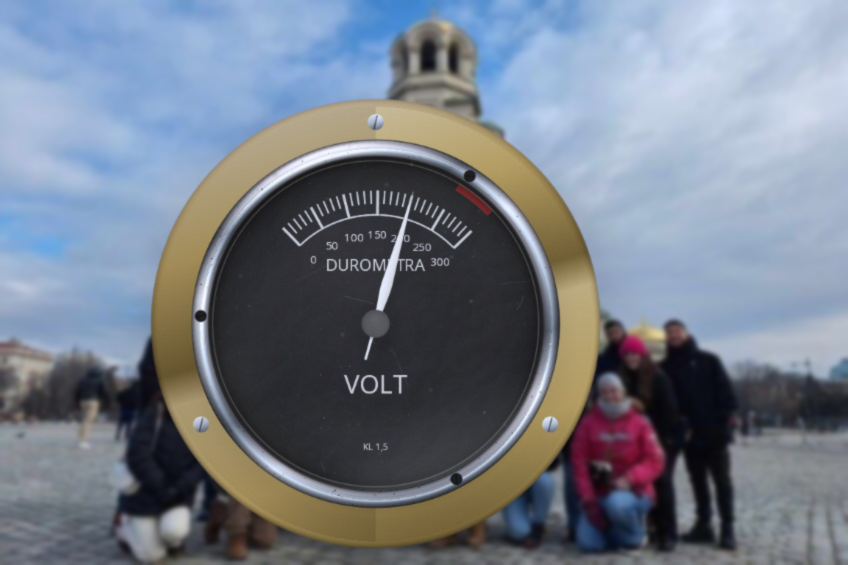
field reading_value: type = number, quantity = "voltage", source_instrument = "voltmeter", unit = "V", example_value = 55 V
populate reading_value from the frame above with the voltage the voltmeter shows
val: 200 V
